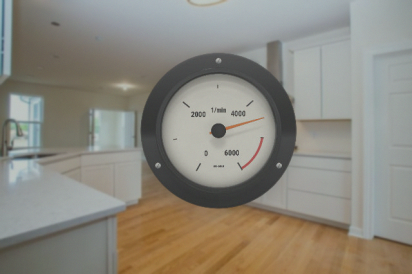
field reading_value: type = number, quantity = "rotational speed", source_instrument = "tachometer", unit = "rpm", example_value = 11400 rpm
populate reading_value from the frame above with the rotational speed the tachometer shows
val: 4500 rpm
